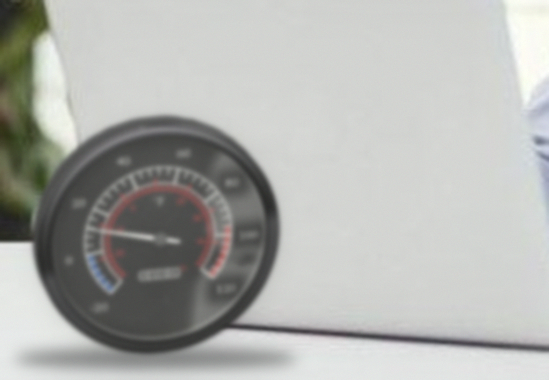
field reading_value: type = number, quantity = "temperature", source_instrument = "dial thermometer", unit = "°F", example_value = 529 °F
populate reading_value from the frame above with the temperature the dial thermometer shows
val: 12 °F
